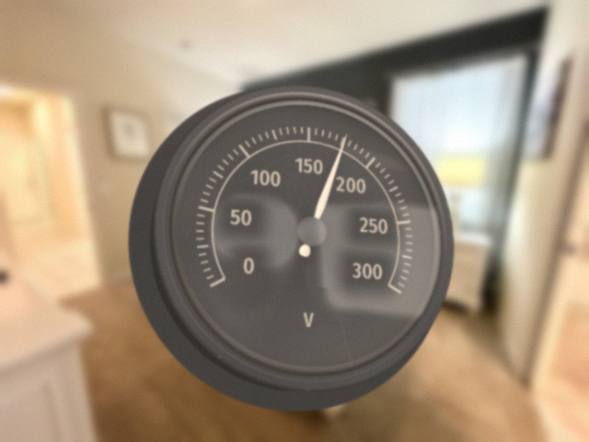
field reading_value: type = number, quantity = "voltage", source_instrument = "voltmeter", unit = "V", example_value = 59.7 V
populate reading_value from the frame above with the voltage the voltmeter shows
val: 175 V
